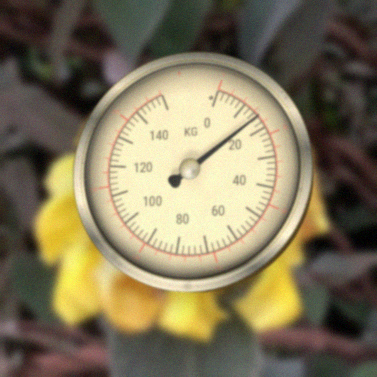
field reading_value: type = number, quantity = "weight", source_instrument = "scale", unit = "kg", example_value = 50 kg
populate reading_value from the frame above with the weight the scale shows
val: 16 kg
